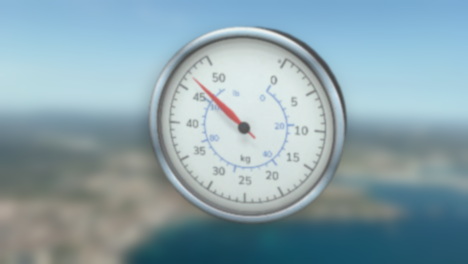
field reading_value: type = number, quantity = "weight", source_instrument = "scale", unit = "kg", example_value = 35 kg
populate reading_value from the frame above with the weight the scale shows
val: 47 kg
